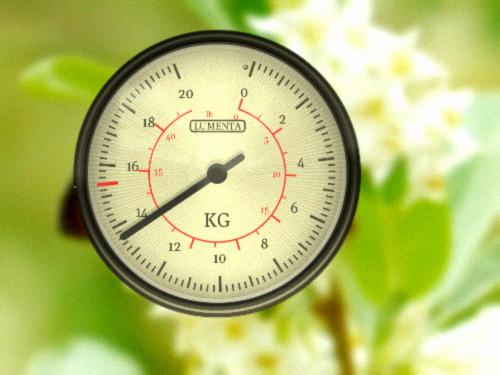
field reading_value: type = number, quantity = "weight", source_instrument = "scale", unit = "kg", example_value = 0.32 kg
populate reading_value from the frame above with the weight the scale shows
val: 13.6 kg
